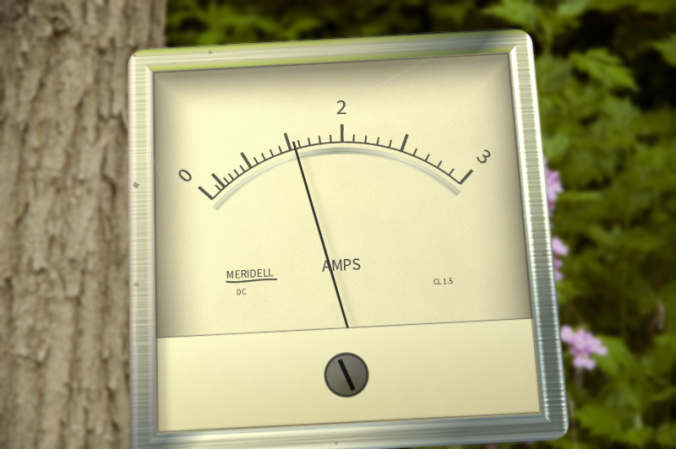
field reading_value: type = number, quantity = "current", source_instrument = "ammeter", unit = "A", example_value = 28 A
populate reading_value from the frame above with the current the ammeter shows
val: 1.55 A
